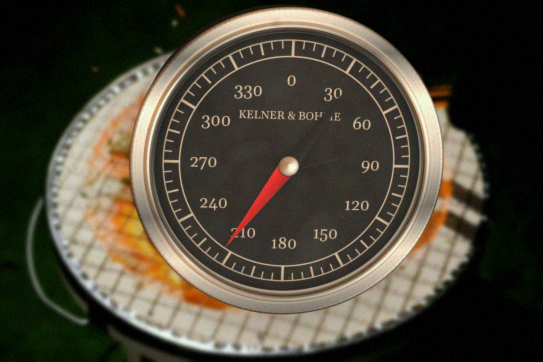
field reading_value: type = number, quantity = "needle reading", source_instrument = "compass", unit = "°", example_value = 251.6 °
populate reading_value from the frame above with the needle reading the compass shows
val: 215 °
